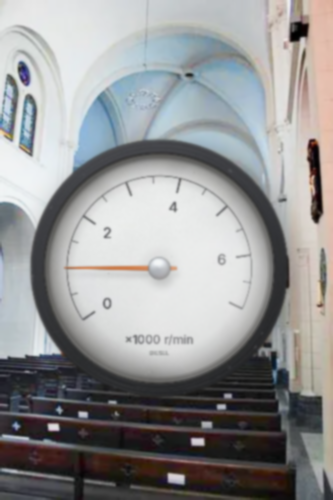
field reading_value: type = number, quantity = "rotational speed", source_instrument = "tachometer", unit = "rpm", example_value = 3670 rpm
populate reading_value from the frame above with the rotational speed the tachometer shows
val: 1000 rpm
